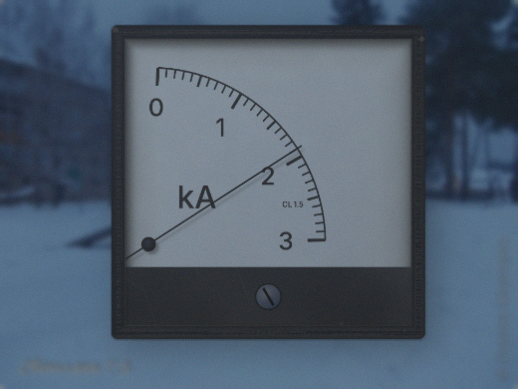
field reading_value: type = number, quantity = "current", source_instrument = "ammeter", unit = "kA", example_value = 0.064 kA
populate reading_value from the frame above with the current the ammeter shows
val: 1.9 kA
